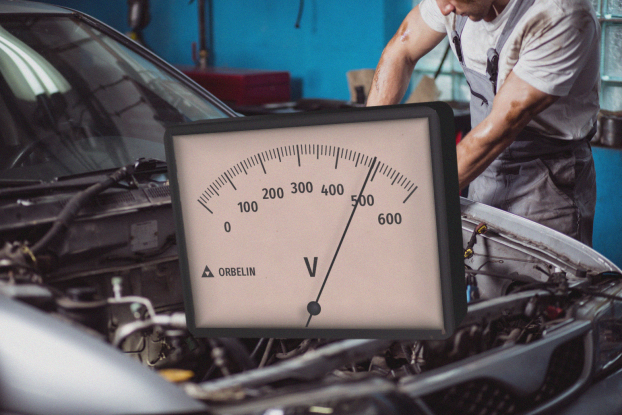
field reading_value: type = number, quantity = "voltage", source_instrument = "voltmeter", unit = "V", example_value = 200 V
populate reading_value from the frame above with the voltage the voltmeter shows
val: 490 V
